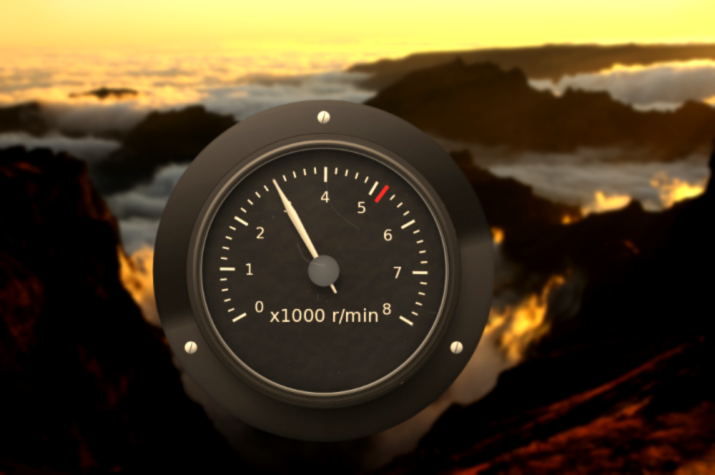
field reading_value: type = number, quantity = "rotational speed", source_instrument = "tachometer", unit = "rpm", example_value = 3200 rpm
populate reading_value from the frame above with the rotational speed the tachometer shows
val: 3000 rpm
